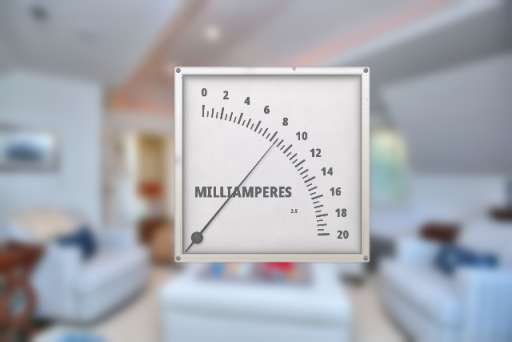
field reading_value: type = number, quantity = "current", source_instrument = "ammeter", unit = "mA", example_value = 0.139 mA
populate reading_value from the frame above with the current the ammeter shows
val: 8.5 mA
